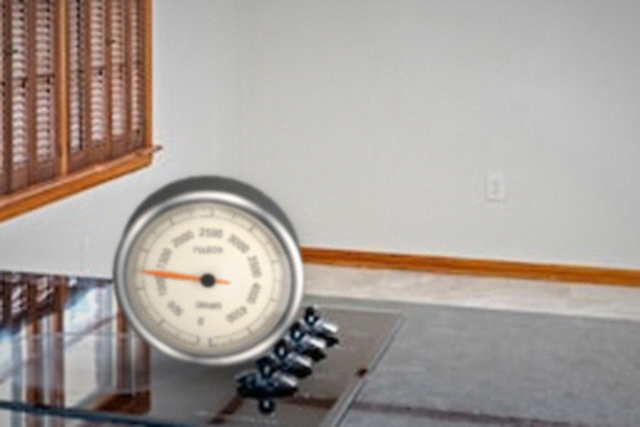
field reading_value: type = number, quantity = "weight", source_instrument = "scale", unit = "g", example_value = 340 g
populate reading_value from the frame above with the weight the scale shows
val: 1250 g
